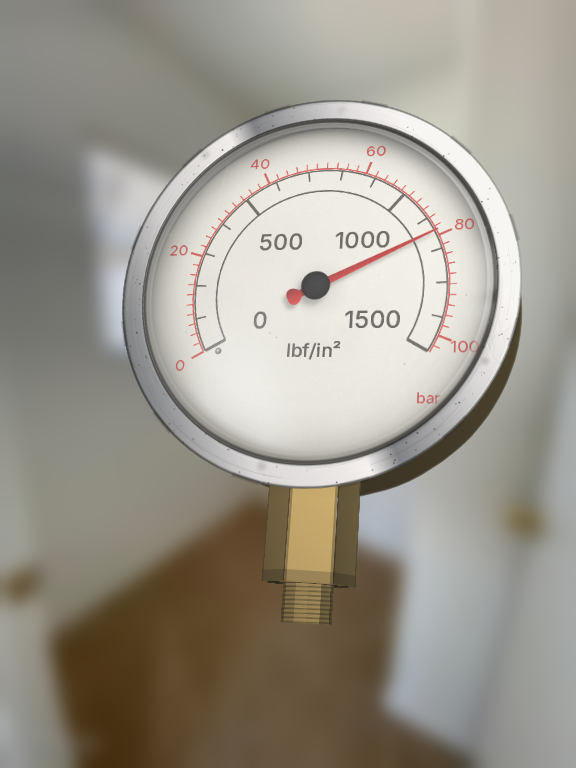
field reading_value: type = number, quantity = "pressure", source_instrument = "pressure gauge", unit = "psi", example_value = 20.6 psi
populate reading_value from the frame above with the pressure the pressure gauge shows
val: 1150 psi
